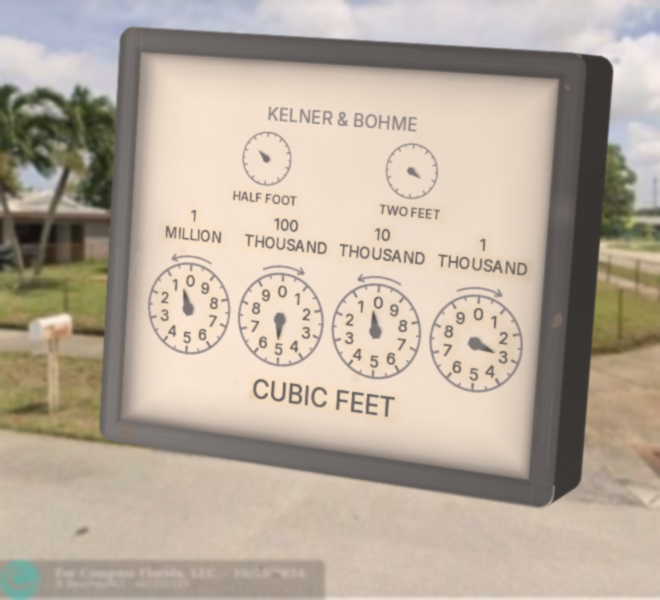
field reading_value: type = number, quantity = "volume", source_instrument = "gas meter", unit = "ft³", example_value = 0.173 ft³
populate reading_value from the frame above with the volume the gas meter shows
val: 50300 ft³
